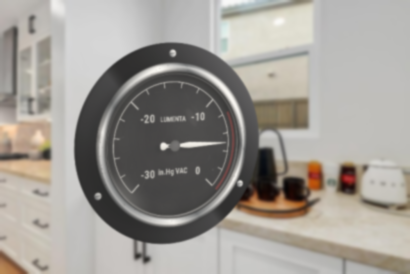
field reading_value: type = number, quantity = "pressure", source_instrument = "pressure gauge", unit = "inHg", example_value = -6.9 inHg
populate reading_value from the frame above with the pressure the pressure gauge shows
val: -5 inHg
